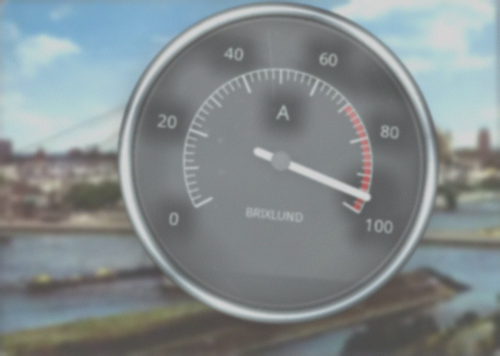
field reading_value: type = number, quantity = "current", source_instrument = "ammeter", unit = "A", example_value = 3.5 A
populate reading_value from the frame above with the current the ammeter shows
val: 96 A
